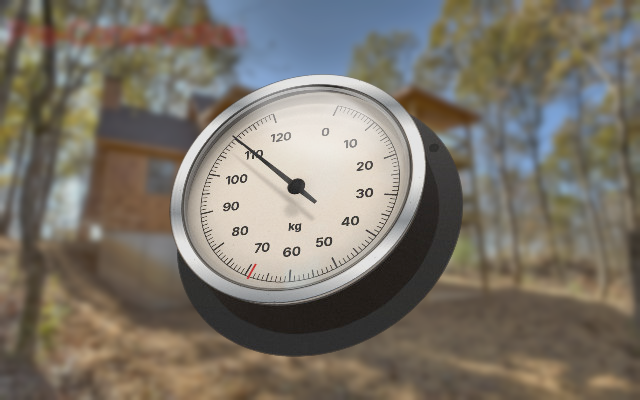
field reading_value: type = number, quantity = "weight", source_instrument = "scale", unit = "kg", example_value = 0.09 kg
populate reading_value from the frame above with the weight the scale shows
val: 110 kg
